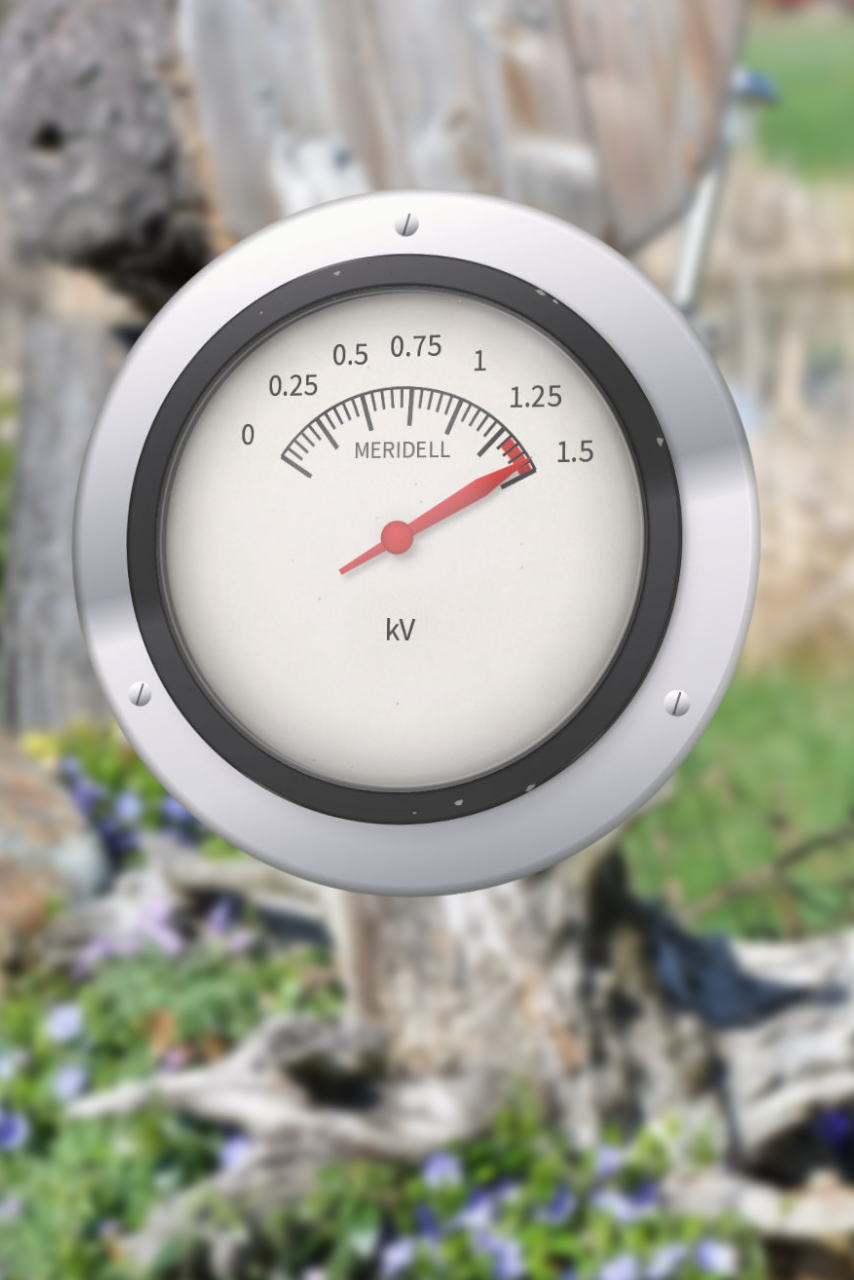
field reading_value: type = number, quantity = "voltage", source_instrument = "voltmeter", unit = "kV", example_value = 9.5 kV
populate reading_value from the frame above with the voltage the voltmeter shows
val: 1.45 kV
